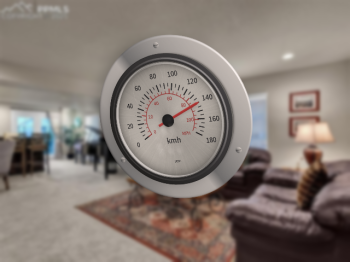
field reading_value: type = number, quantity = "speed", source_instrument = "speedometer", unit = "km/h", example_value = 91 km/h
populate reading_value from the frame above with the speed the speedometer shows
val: 140 km/h
